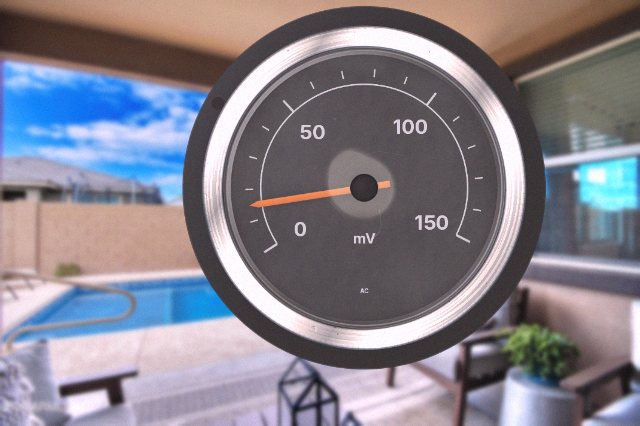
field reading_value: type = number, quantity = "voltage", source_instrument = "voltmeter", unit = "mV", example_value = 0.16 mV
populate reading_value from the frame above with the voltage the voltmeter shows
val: 15 mV
